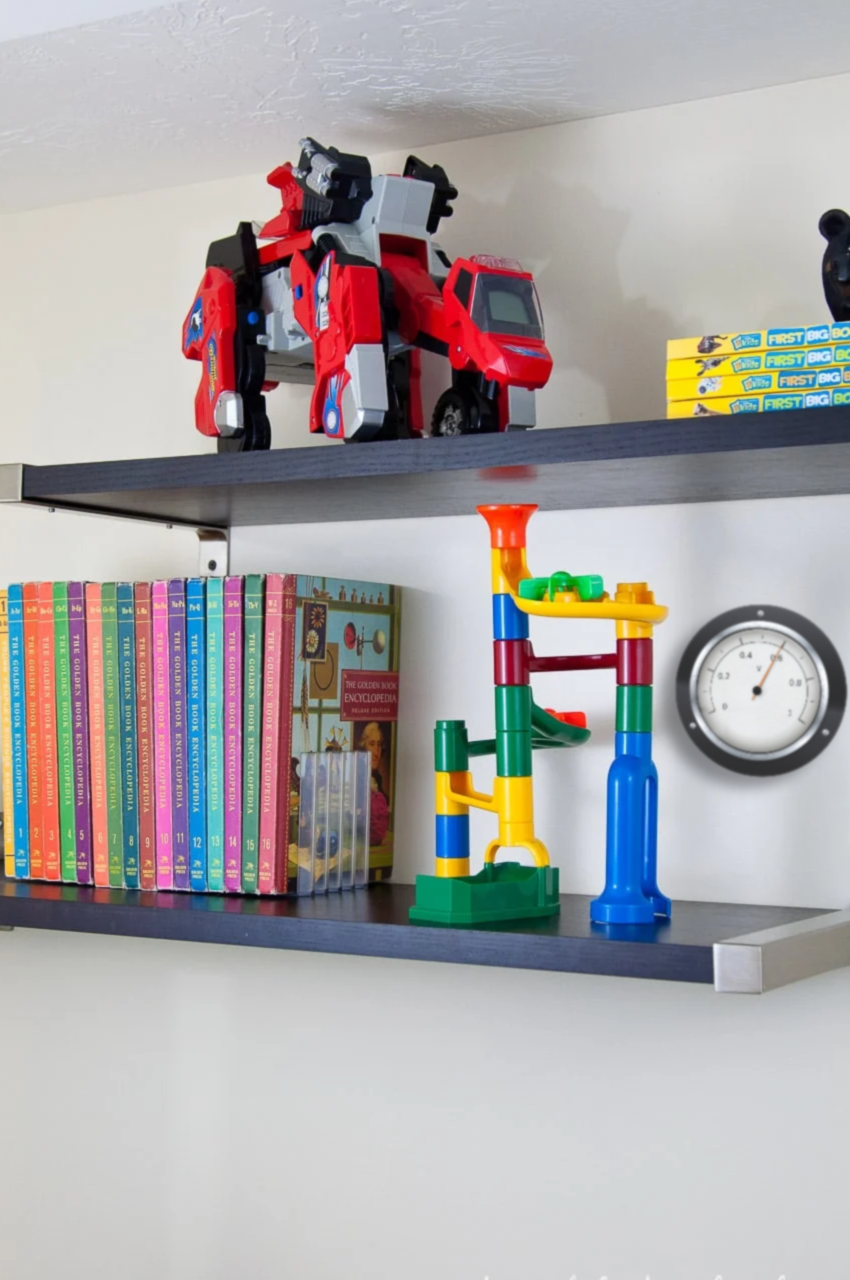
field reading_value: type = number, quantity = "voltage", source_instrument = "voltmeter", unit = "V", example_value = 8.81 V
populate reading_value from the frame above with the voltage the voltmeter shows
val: 0.6 V
